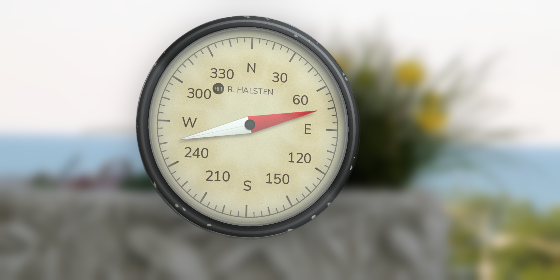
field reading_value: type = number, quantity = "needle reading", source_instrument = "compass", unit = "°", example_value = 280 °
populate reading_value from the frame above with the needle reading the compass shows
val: 75 °
